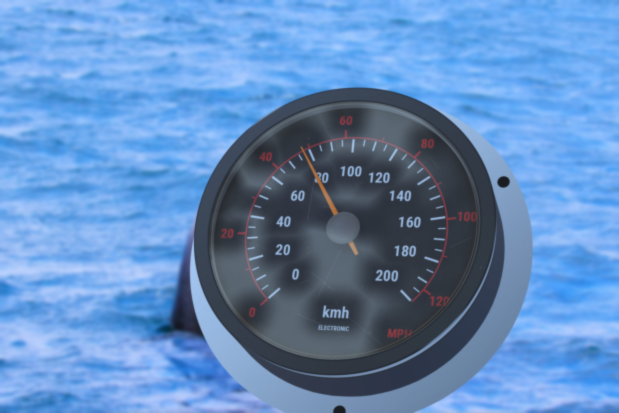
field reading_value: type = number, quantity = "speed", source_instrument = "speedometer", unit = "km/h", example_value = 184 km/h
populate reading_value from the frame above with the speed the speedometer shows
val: 77.5 km/h
